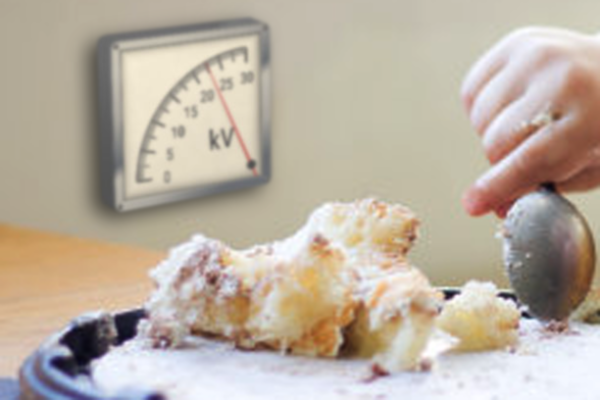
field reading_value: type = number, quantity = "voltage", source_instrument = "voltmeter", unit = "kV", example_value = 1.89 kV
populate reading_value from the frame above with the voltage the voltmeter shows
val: 22.5 kV
